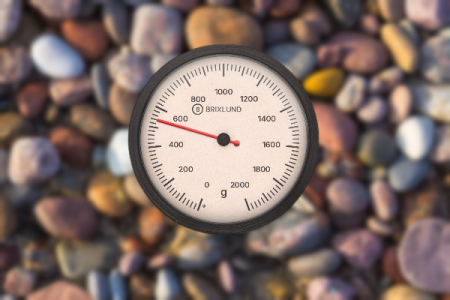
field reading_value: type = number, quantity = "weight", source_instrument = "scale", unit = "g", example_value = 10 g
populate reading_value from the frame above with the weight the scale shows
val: 540 g
